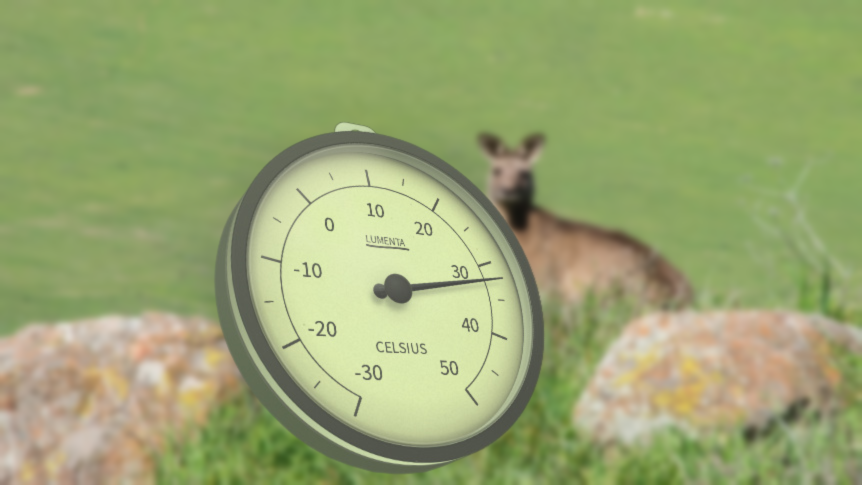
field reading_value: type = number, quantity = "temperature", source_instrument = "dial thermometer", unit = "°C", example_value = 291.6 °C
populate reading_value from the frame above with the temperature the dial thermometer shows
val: 32.5 °C
